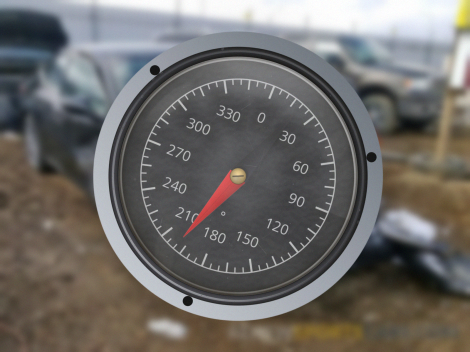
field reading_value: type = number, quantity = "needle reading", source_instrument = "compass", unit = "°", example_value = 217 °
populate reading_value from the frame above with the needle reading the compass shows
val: 200 °
